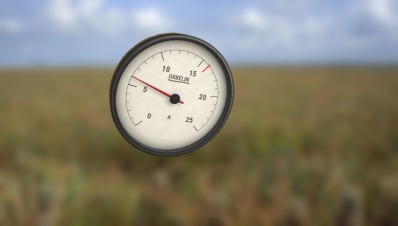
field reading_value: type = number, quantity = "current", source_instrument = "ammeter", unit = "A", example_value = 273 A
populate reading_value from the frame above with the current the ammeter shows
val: 6 A
